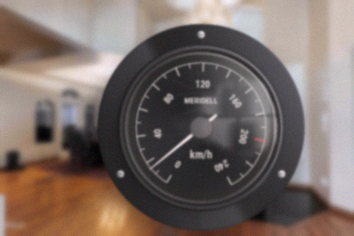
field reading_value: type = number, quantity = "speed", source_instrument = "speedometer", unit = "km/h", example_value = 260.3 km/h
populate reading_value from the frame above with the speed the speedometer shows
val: 15 km/h
